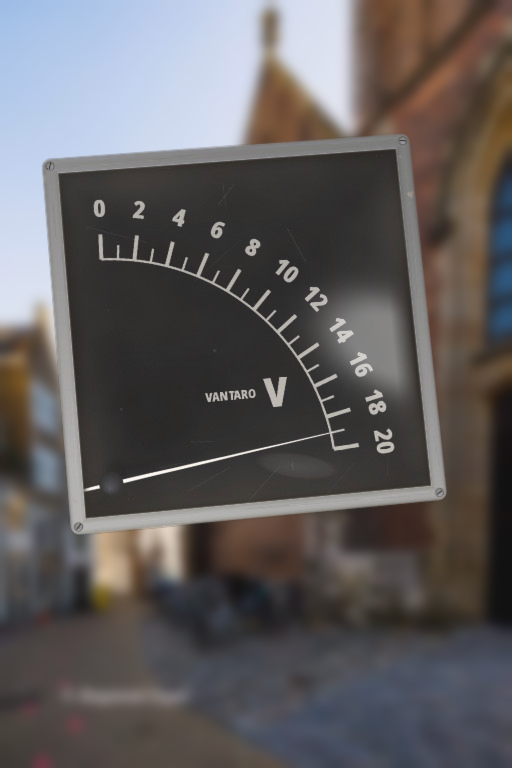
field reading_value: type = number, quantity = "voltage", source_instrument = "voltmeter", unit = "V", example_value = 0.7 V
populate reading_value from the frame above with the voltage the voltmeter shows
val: 19 V
